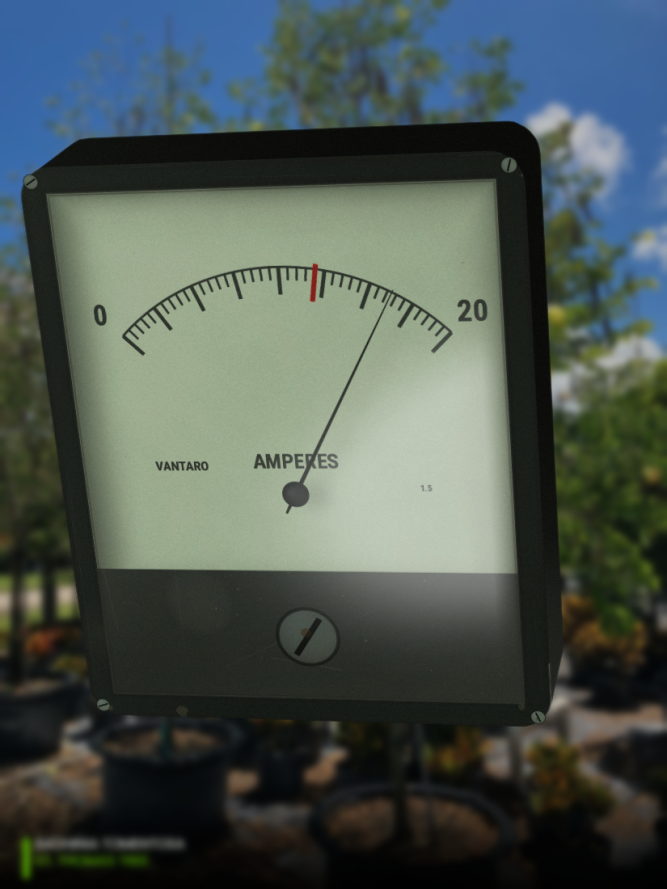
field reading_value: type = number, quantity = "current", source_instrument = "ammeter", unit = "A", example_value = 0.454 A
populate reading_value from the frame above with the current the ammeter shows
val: 16.25 A
